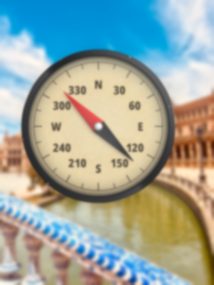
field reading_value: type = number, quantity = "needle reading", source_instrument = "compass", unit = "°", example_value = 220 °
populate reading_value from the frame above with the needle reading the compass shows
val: 315 °
